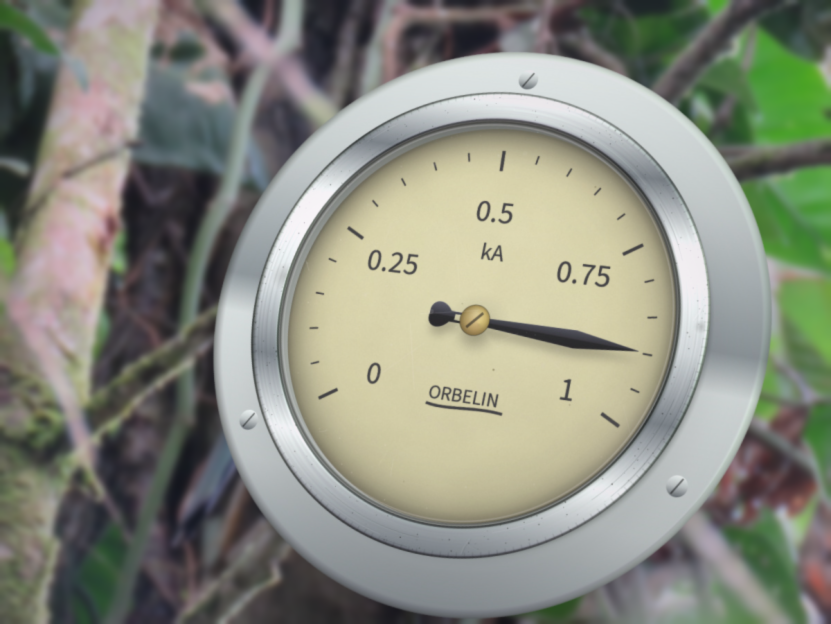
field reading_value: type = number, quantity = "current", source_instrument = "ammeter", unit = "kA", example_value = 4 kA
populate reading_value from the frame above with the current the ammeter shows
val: 0.9 kA
